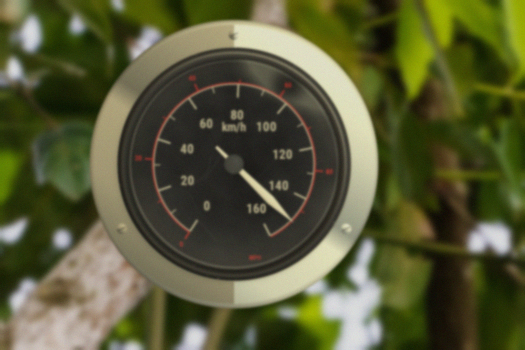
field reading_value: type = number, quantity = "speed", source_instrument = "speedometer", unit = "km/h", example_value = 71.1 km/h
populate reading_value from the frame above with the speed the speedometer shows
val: 150 km/h
